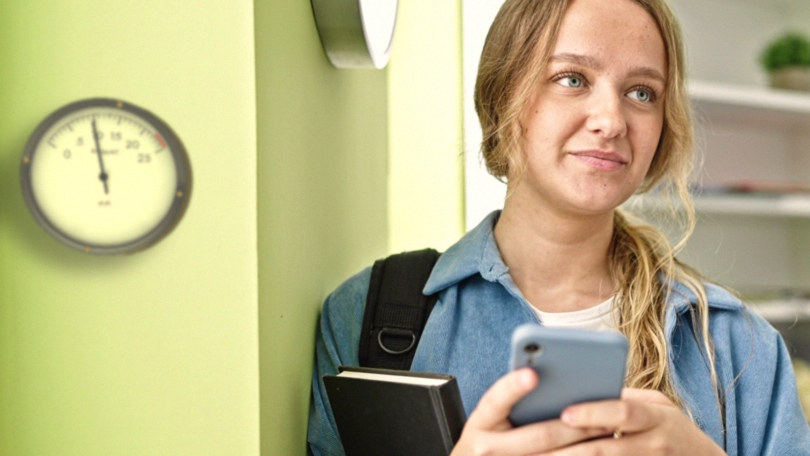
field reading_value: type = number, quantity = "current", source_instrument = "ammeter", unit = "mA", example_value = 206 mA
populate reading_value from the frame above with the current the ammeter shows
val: 10 mA
